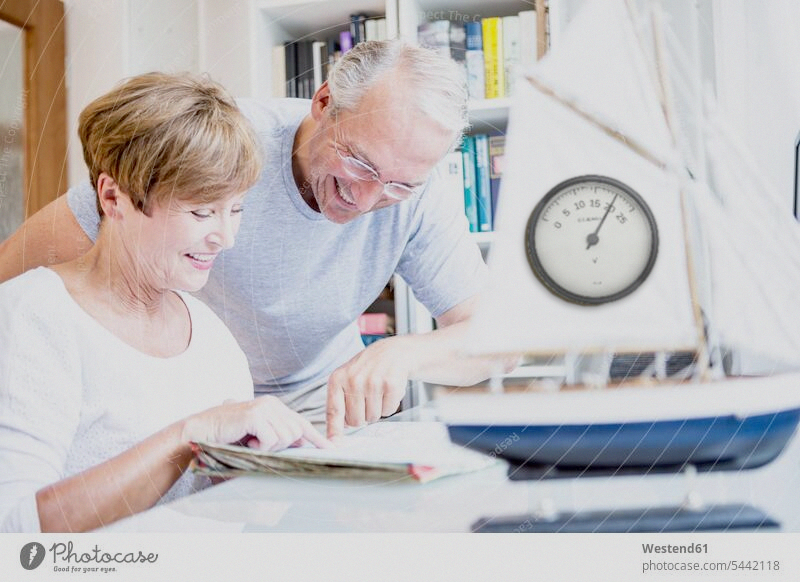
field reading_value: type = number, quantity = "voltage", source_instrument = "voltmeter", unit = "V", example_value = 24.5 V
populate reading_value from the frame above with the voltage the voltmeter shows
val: 20 V
